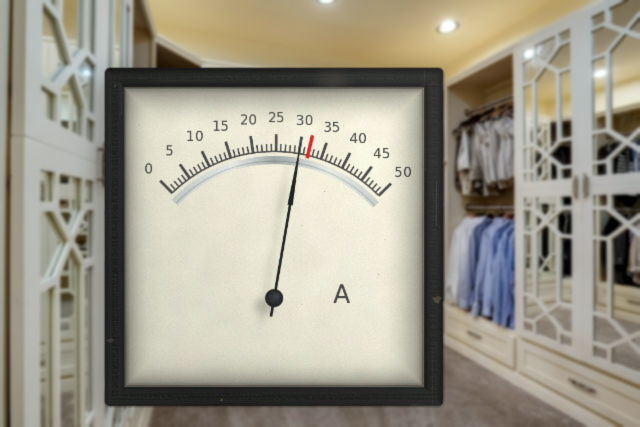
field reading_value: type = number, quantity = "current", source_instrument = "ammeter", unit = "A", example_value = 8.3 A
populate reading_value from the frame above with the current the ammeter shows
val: 30 A
